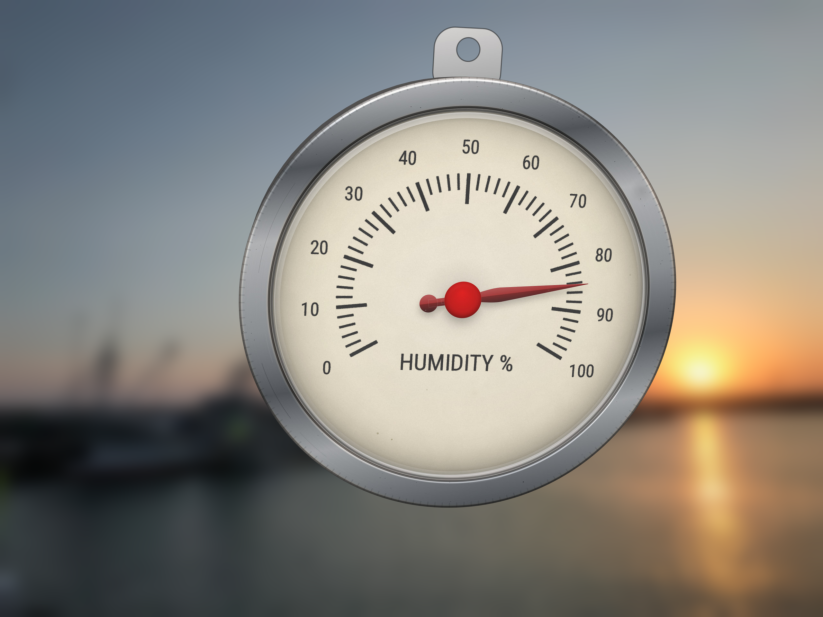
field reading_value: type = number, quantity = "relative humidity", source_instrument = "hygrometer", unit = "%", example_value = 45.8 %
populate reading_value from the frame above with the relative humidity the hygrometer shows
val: 84 %
